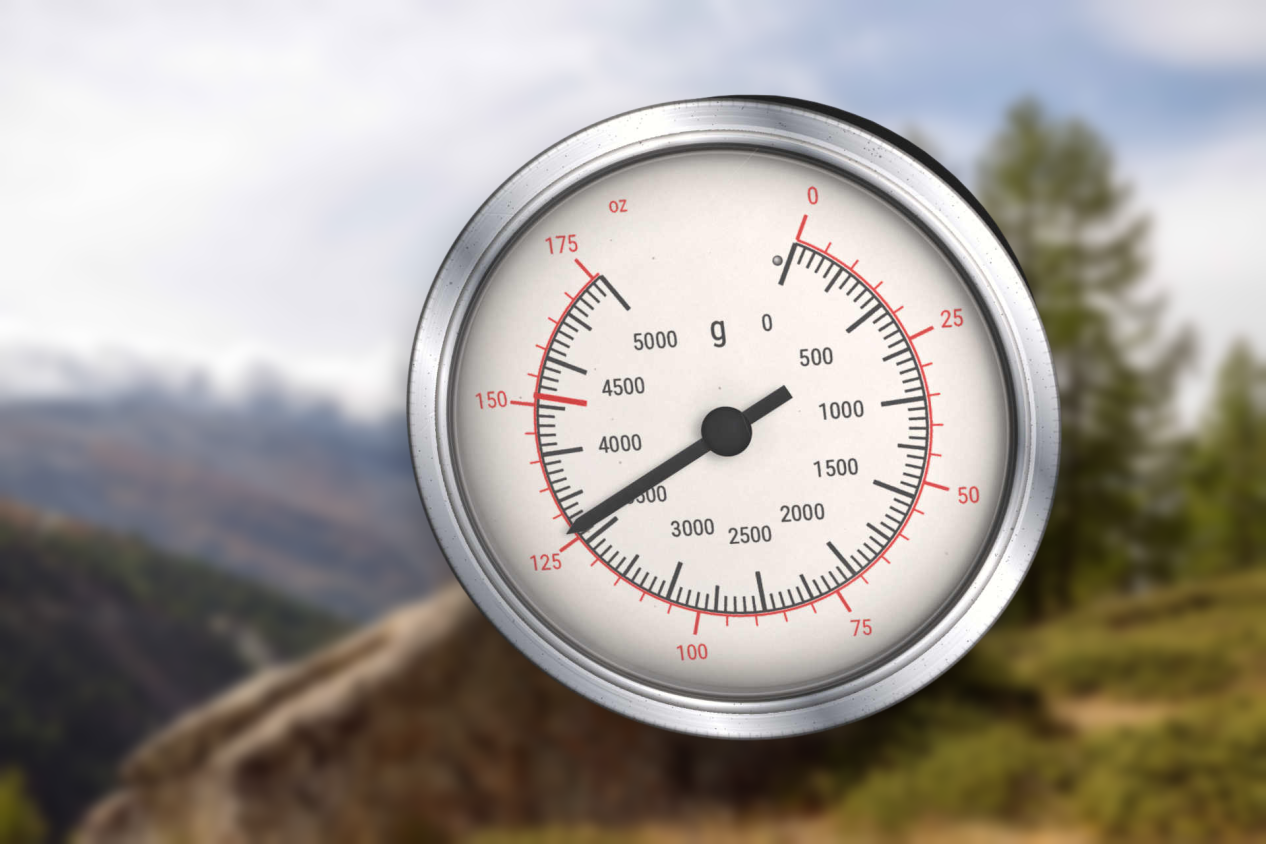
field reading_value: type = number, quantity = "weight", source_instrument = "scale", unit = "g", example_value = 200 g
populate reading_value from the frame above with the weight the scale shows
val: 3600 g
